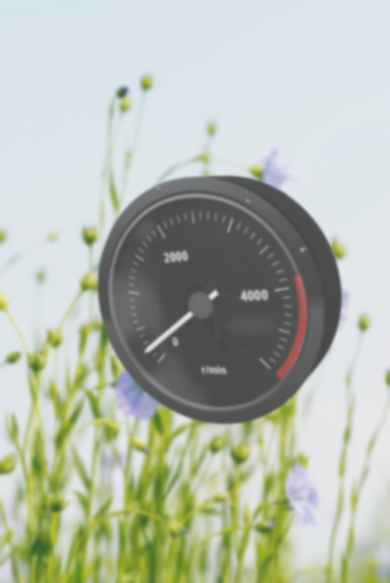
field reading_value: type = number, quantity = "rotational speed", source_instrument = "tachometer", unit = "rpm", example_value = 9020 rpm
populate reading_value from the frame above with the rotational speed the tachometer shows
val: 200 rpm
